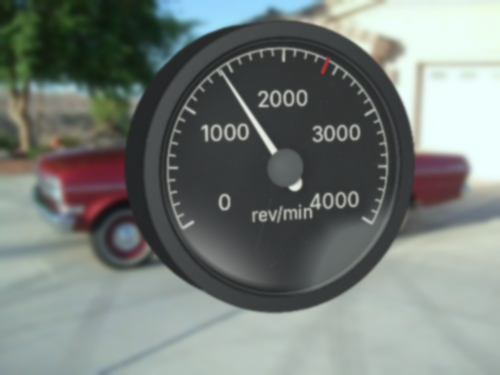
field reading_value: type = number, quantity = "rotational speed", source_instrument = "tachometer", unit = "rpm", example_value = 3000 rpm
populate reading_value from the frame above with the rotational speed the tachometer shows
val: 1400 rpm
